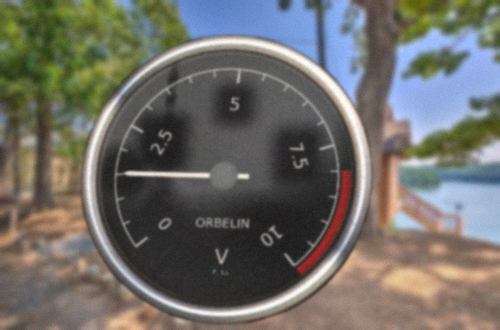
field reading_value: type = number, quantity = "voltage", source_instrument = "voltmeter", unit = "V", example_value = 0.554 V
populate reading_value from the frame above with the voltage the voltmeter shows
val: 1.5 V
